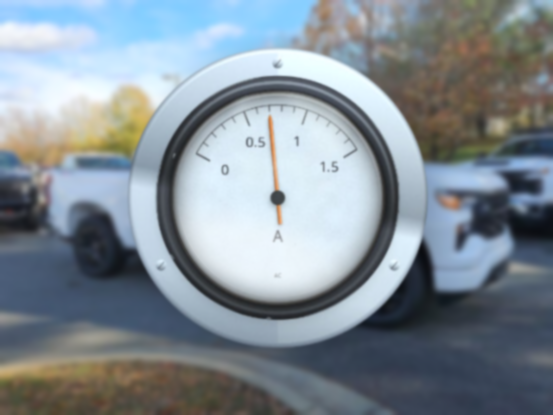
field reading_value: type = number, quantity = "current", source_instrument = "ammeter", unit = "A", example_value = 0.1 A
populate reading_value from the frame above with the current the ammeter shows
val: 0.7 A
